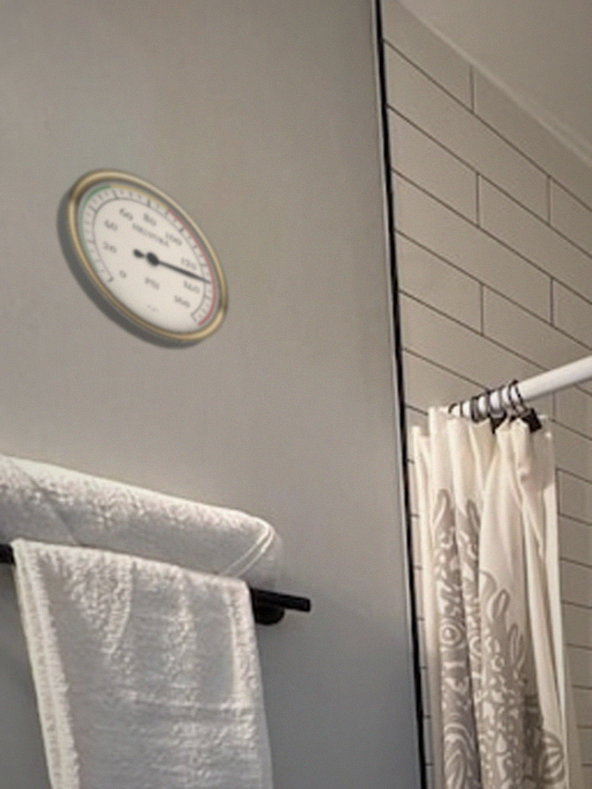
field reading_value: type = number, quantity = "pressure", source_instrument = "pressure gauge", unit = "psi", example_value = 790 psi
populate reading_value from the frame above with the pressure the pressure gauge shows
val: 130 psi
